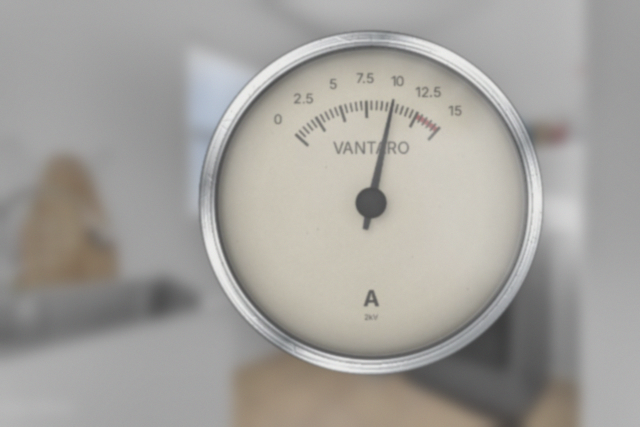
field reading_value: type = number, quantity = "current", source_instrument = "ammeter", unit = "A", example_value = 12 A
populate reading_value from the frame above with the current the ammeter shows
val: 10 A
